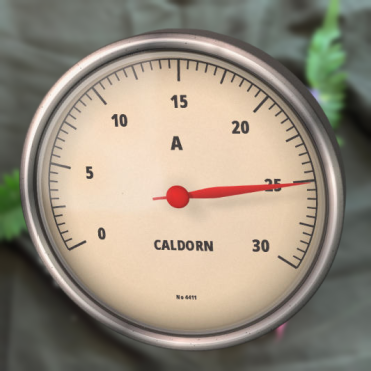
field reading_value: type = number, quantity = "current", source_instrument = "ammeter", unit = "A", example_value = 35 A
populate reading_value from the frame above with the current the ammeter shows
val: 25 A
